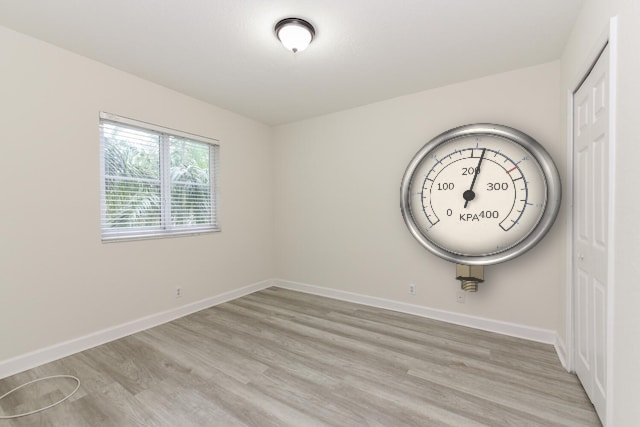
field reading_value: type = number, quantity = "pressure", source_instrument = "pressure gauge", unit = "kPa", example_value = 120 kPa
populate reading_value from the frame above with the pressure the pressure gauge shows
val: 220 kPa
